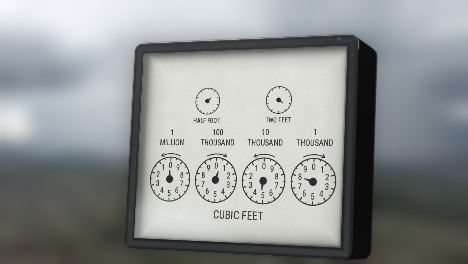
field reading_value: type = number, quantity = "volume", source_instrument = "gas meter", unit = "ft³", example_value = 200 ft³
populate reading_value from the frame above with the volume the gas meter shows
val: 4800 ft³
